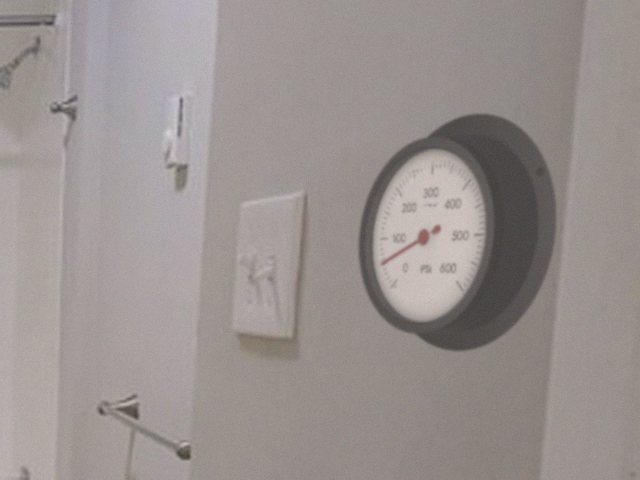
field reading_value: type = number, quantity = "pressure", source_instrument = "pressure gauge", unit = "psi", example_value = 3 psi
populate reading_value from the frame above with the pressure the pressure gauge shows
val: 50 psi
